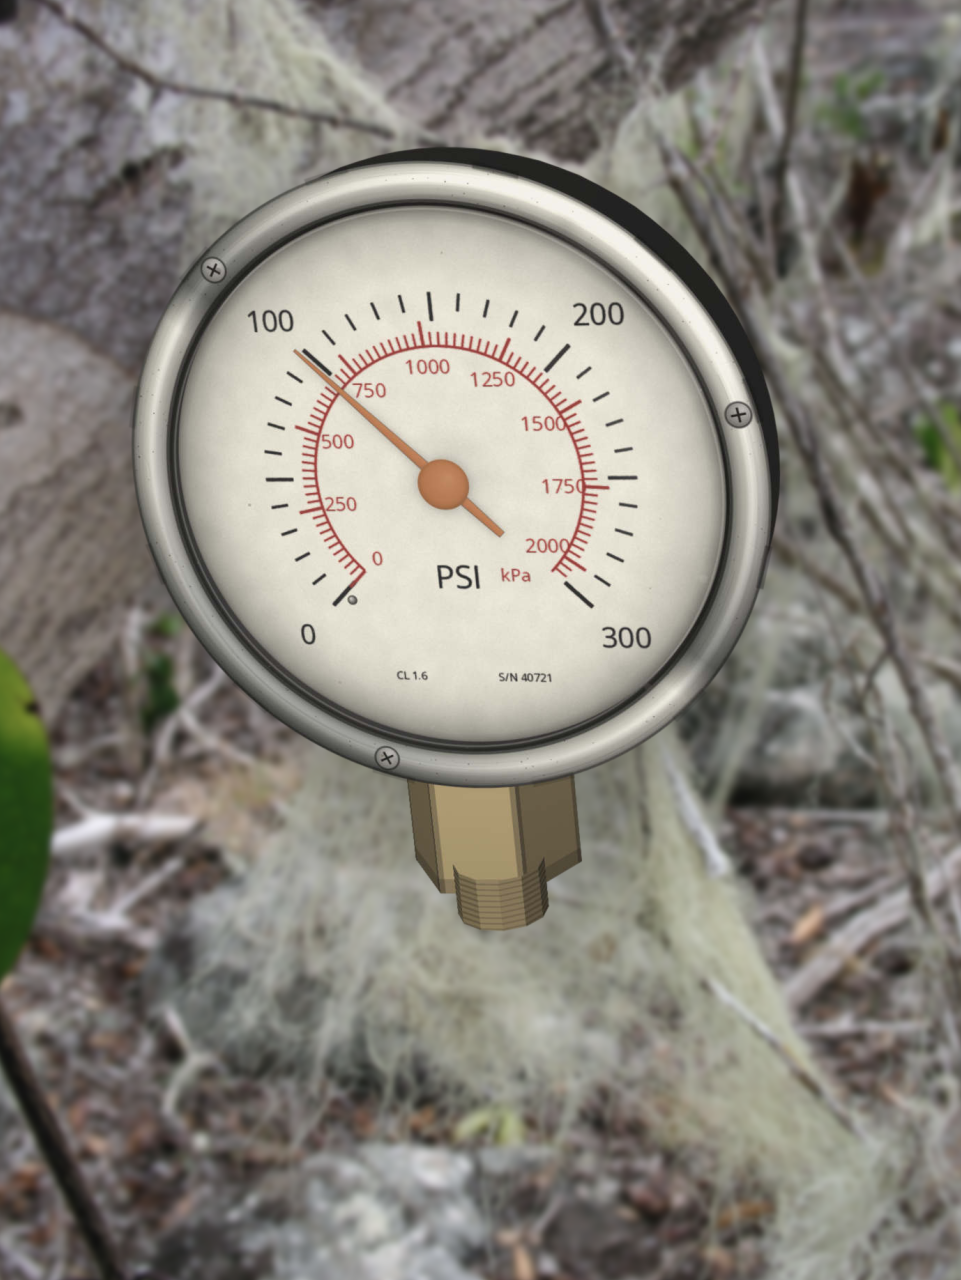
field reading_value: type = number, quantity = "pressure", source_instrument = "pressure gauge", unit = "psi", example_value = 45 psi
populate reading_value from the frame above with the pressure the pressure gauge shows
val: 100 psi
